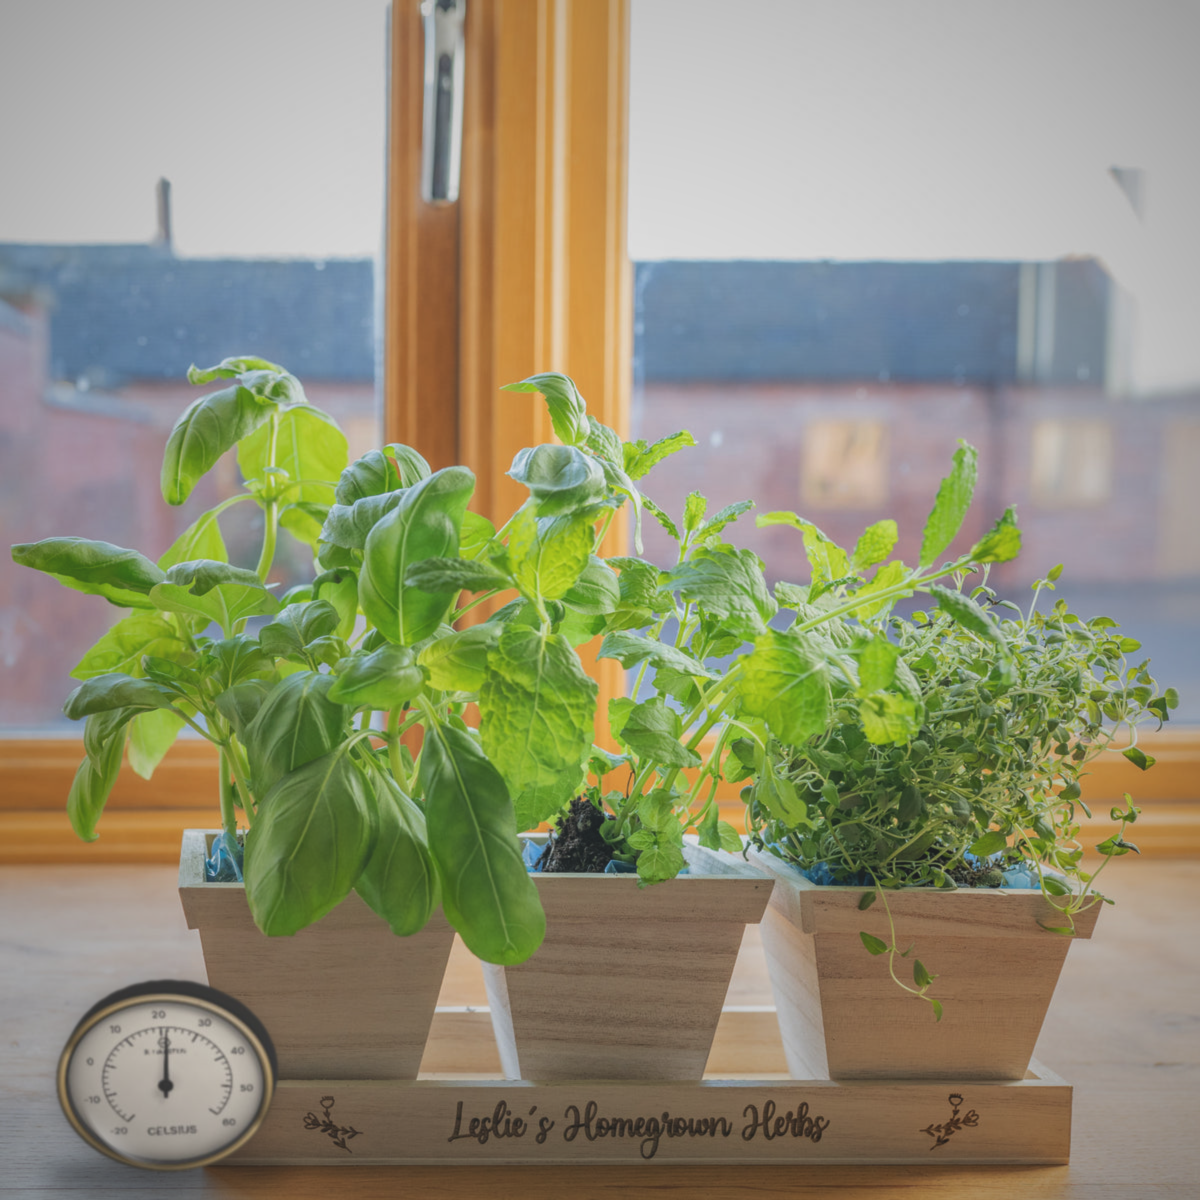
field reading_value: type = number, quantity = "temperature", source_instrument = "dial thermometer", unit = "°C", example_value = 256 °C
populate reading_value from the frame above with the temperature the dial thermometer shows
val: 22 °C
